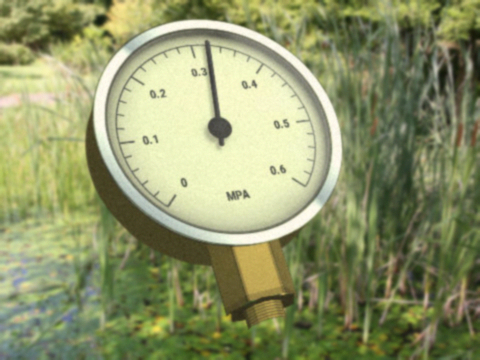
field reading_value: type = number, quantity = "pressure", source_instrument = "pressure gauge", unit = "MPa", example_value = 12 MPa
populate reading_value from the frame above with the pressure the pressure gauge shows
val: 0.32 MPa
